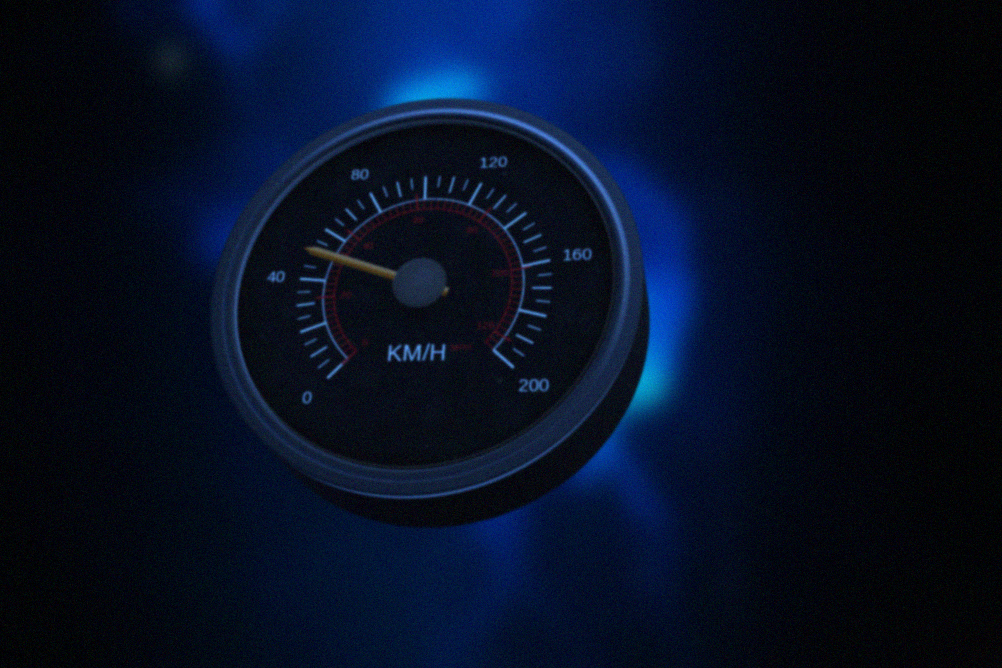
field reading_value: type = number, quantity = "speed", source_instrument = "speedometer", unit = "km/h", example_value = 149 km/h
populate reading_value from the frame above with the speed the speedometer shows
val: 50 km/h
